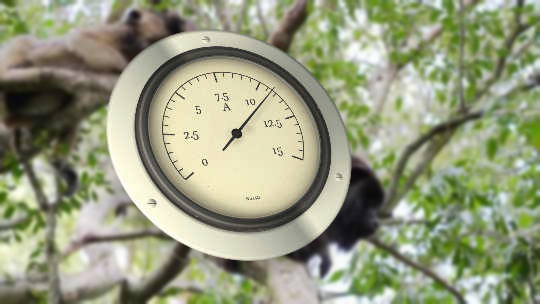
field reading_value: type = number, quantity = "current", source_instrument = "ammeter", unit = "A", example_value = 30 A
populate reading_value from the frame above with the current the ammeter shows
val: 10.75 A
